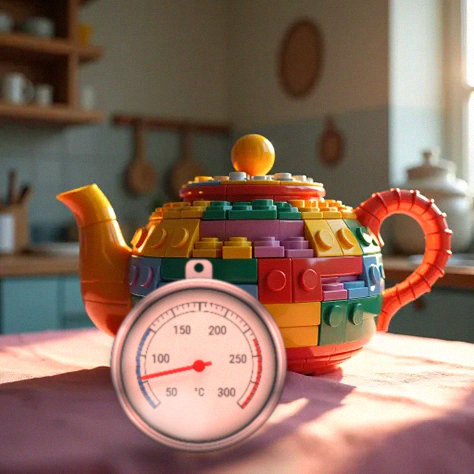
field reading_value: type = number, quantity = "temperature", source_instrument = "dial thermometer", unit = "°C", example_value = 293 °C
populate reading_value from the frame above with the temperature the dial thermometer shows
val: 80 °C
